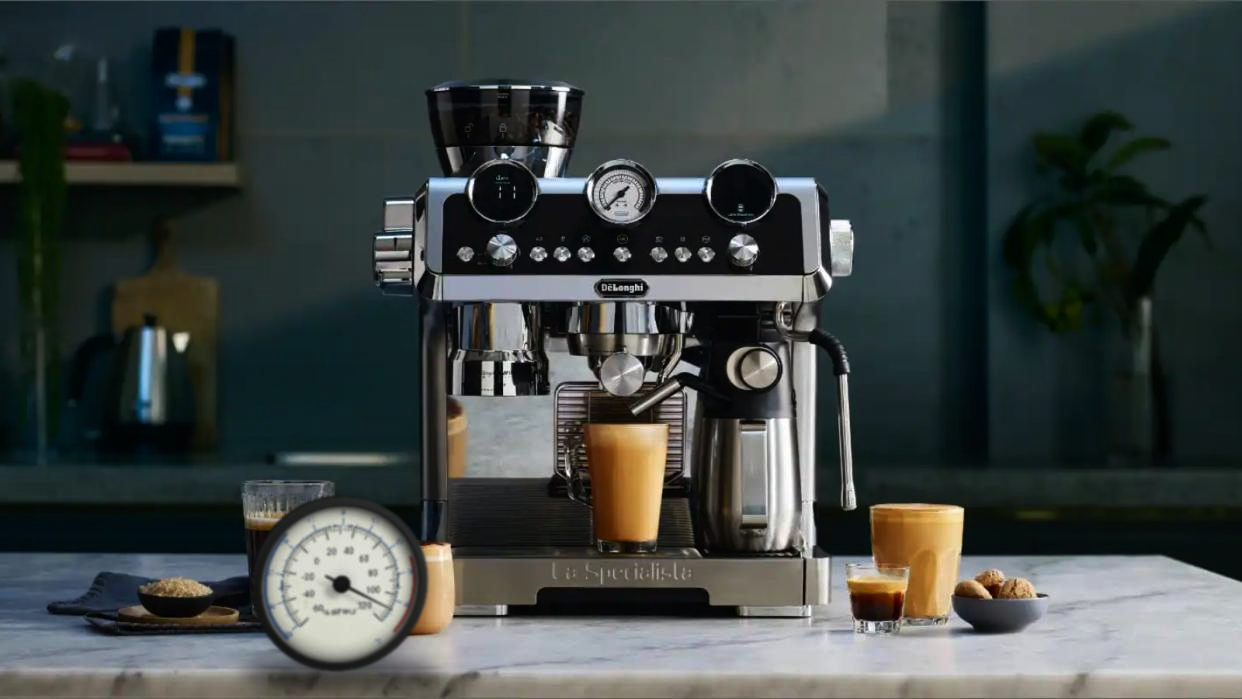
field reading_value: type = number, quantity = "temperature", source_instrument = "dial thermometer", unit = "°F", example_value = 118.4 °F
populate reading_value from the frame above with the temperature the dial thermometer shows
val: 110 °F
